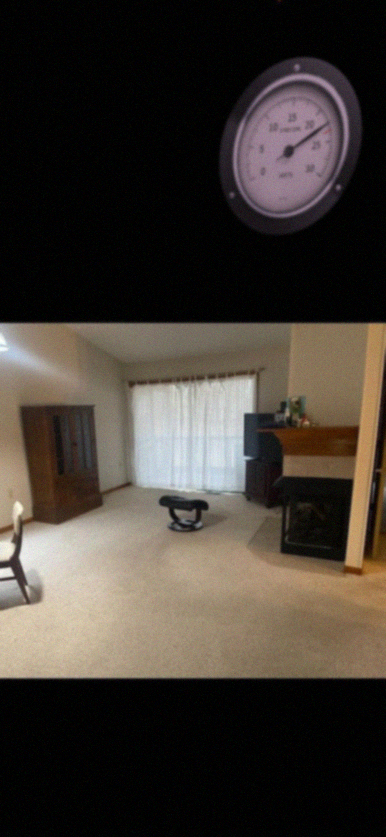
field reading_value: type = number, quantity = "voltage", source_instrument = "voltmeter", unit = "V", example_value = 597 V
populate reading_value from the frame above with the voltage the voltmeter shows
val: 22.5 V
